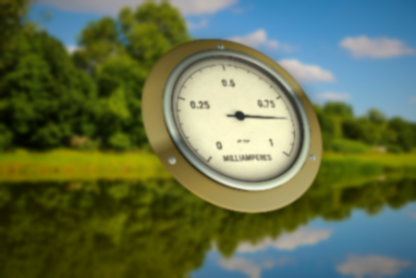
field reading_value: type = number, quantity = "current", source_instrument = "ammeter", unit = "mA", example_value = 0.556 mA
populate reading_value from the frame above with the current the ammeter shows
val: 0.85 mA
